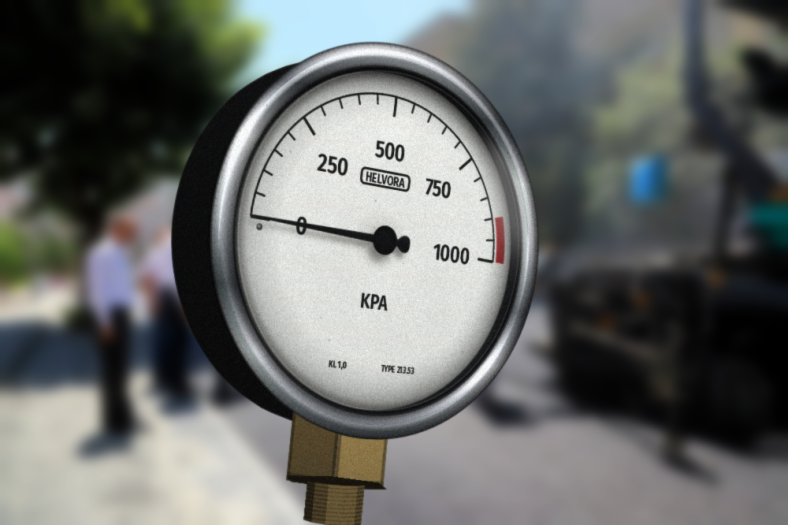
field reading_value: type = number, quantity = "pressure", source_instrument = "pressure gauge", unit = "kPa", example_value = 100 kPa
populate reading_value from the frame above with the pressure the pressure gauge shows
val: 0 kPa
